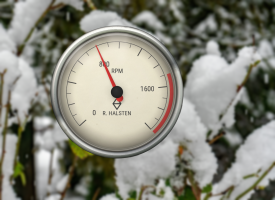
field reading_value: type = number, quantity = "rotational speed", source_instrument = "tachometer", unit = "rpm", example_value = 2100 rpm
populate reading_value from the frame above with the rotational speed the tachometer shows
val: 800 rpm
